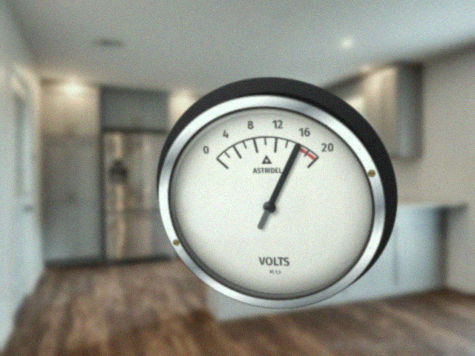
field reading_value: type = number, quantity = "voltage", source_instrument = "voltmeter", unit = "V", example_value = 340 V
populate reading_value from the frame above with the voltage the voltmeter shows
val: 16 V
